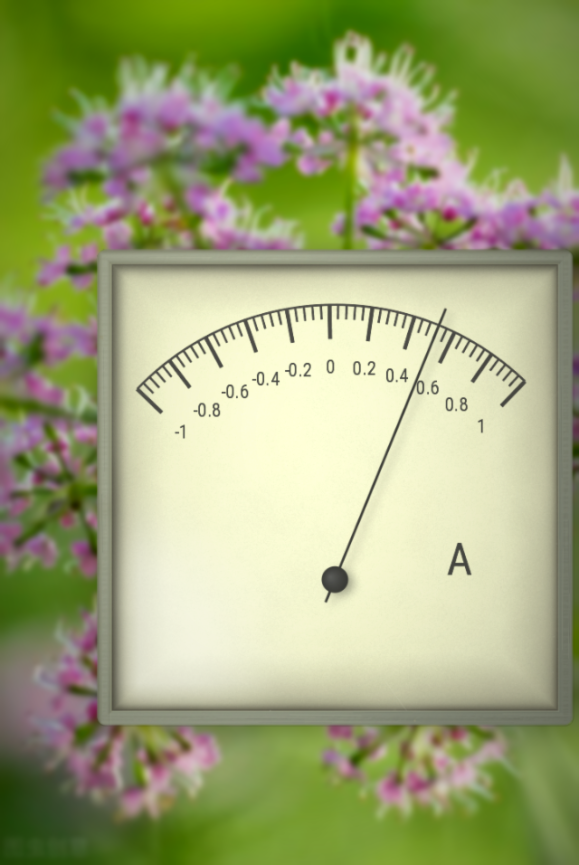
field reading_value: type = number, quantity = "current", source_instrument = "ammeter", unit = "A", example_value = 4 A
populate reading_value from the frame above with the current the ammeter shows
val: 0.52 A
